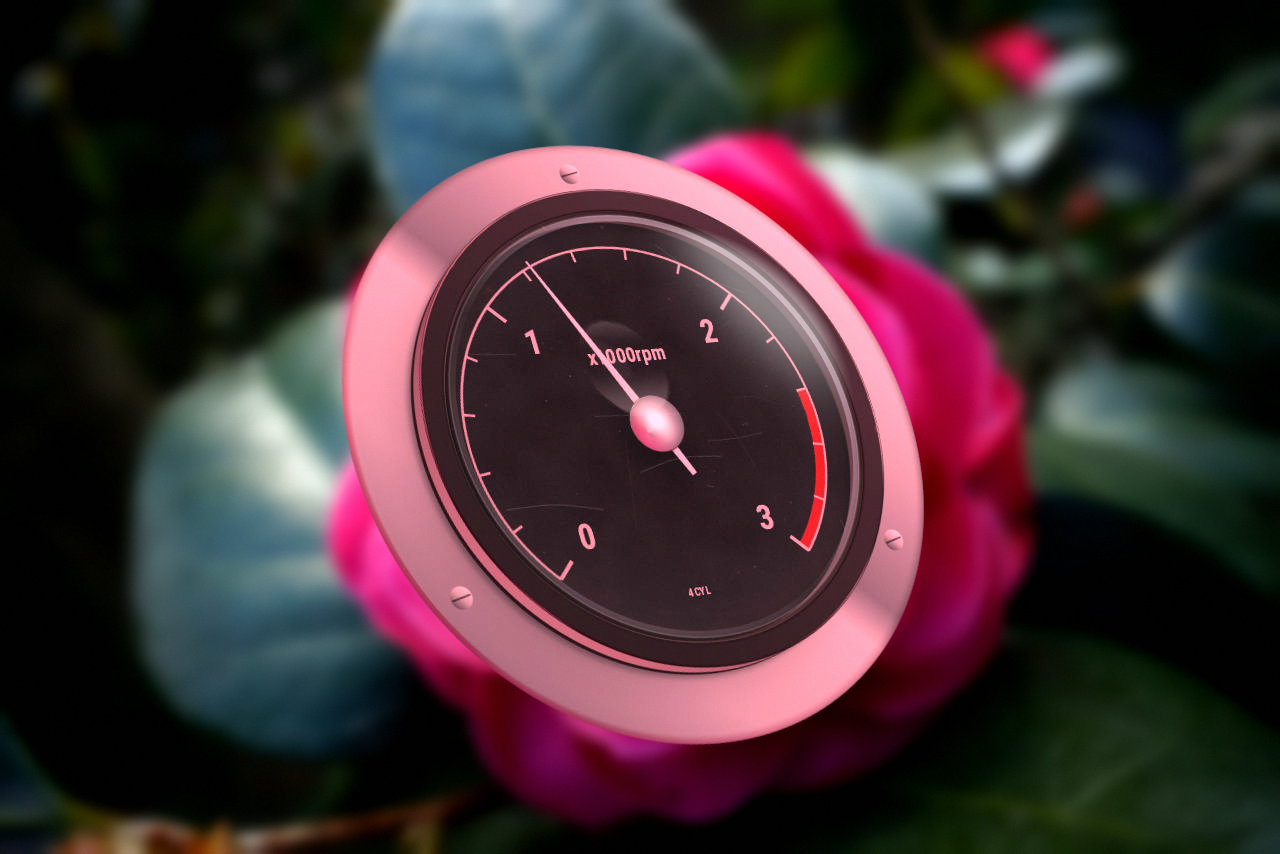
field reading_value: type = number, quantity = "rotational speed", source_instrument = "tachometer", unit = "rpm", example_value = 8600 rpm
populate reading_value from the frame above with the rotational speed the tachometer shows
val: 1200 rpm
